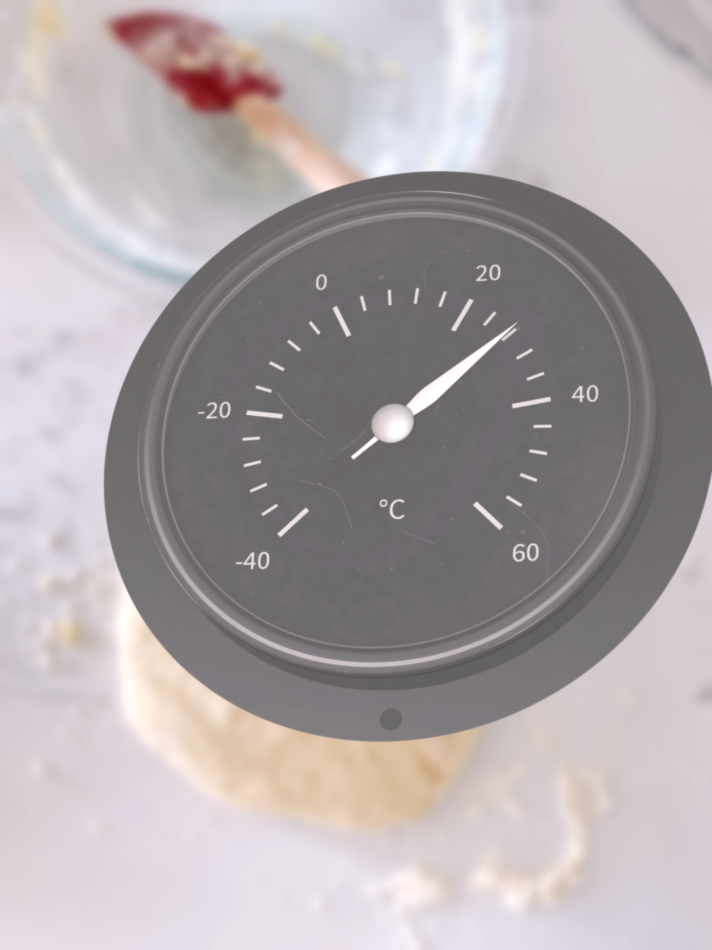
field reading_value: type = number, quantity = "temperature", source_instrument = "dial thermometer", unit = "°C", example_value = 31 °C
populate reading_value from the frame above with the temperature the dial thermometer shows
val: 28 °C
